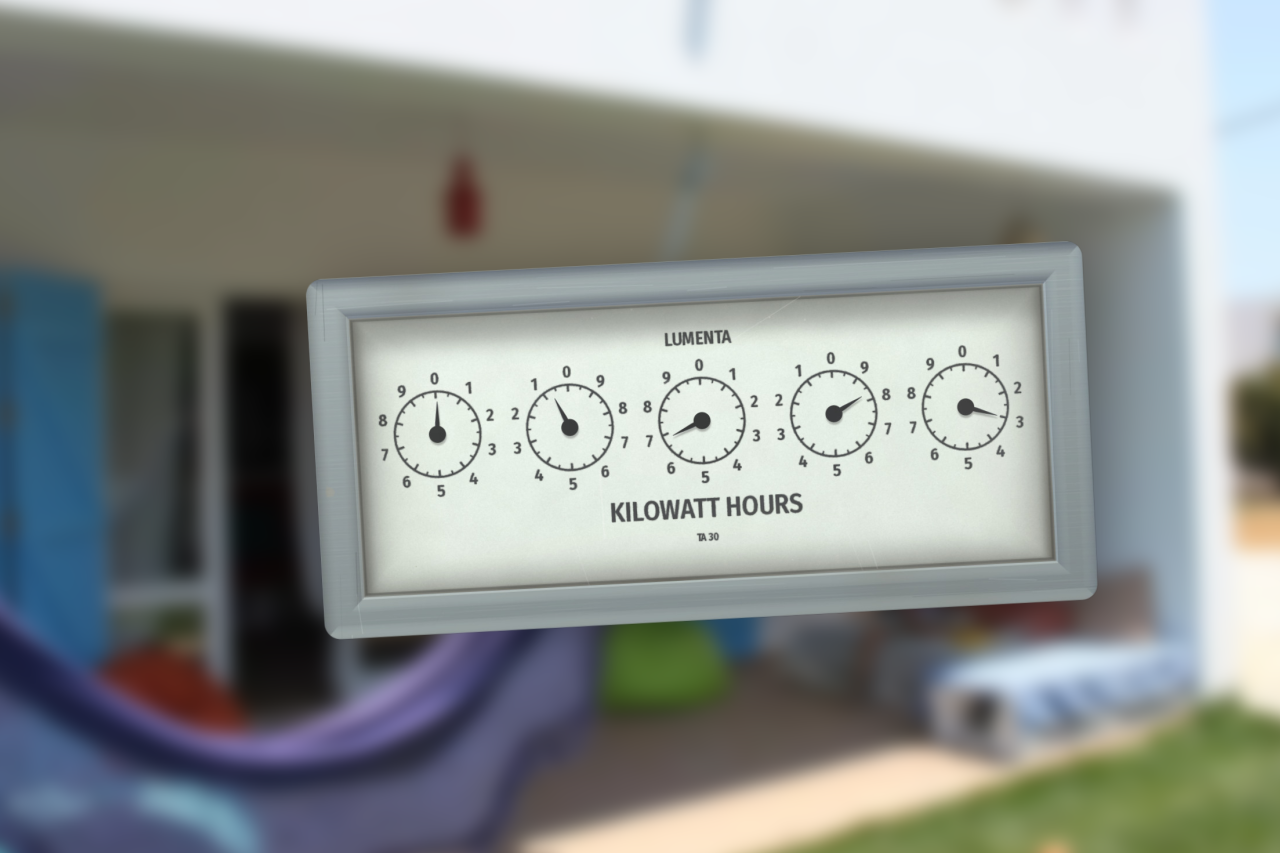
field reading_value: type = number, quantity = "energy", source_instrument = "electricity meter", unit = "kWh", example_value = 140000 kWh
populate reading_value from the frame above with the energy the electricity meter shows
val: 683 kWh
